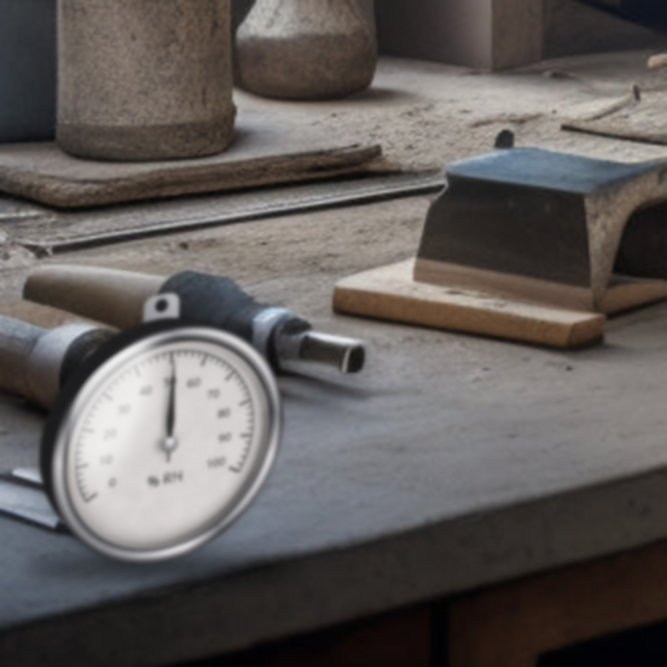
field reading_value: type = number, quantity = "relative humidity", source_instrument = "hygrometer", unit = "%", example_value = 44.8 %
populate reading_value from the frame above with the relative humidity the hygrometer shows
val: 50 %
